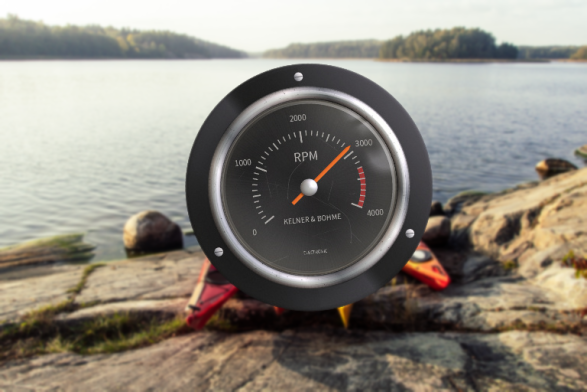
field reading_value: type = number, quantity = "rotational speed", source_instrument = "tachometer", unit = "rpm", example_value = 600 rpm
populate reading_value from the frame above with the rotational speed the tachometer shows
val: 2900 rpm
